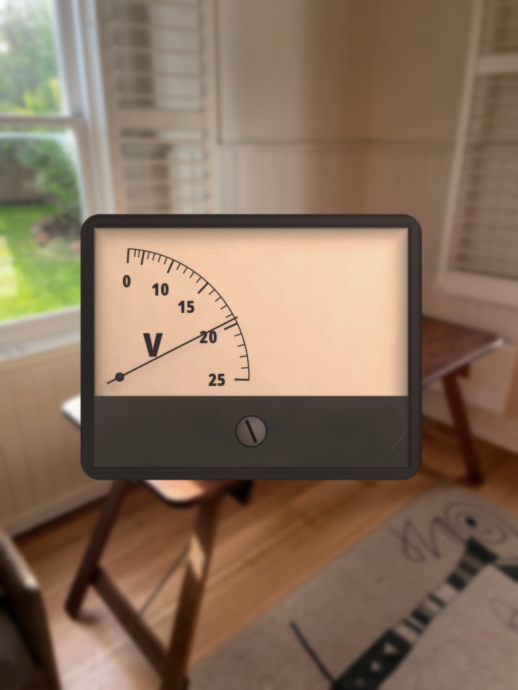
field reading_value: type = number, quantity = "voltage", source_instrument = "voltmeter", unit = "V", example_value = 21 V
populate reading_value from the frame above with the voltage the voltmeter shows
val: 19.5 V
